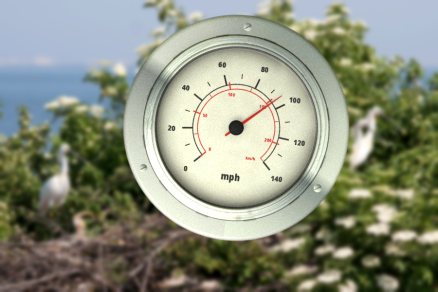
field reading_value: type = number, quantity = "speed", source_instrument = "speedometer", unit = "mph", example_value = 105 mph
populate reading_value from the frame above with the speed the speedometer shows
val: 95 mph
